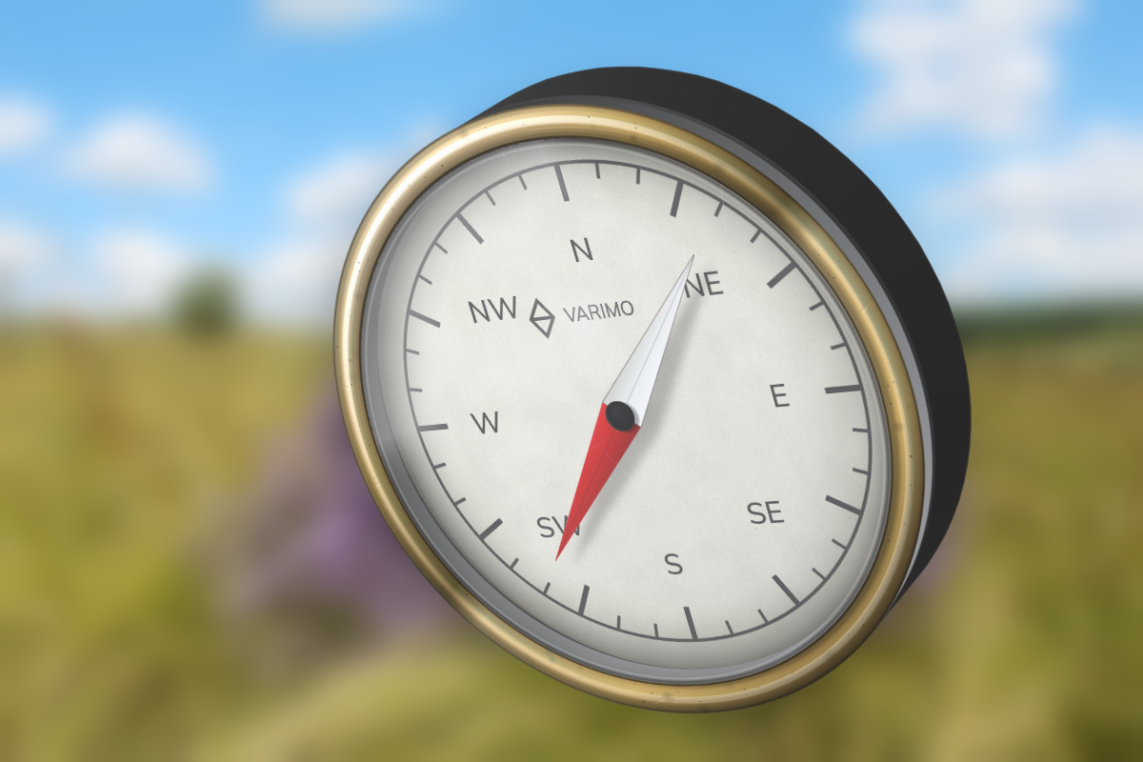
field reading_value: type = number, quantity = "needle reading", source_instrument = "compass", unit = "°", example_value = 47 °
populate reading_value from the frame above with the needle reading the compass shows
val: 220 °
